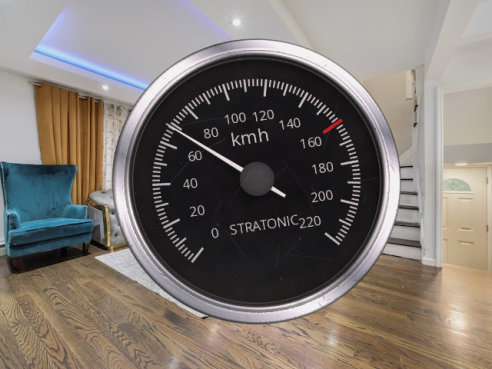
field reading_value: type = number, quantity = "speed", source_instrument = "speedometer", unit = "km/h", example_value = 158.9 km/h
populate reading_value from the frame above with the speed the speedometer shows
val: 68 km/h
